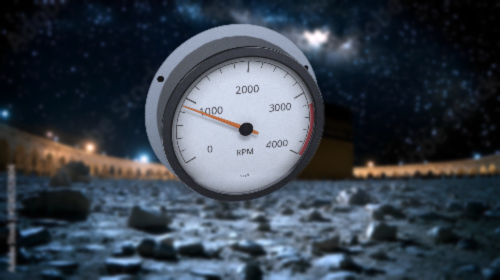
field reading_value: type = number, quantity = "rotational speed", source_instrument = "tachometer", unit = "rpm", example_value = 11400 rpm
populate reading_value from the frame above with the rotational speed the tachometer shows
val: 900 rpm
